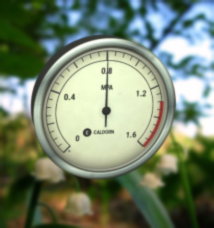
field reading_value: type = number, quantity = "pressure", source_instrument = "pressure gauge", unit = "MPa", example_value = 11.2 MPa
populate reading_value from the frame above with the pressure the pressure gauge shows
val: 0.8 MPa
